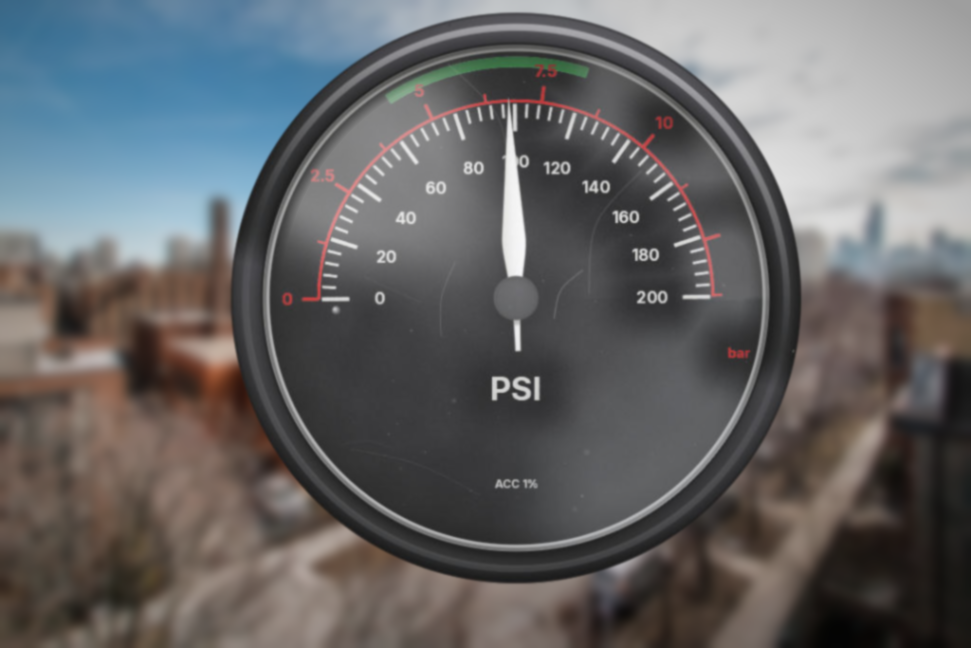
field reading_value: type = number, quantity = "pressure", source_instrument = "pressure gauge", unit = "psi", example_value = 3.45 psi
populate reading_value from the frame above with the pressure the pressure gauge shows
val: 98 psi
